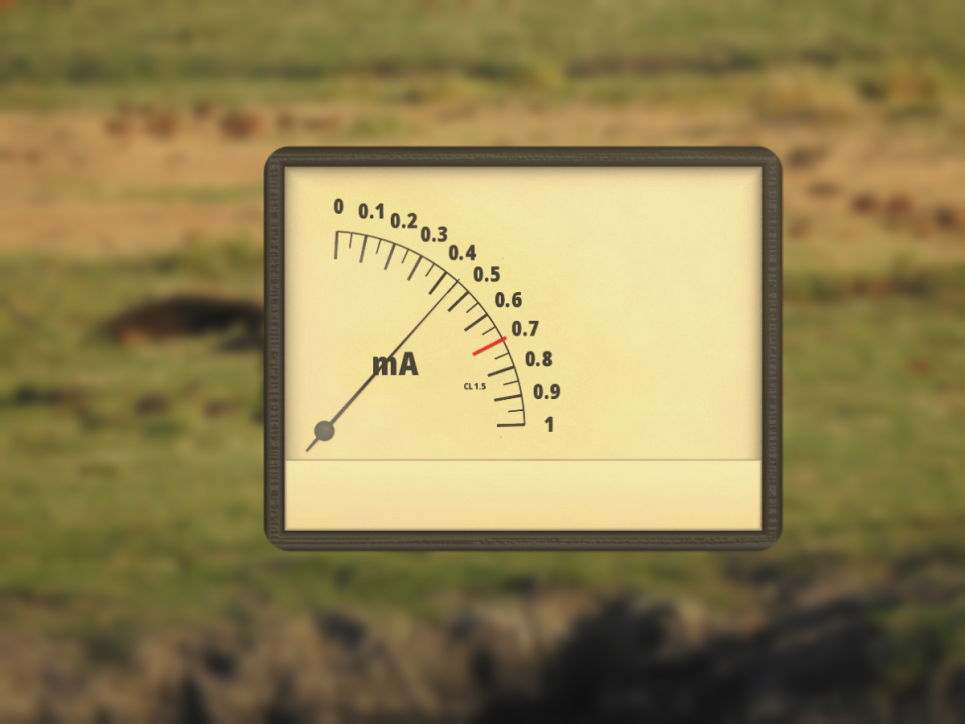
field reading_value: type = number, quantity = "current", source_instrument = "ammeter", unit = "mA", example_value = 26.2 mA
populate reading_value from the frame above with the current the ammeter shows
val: 0.45 mA
